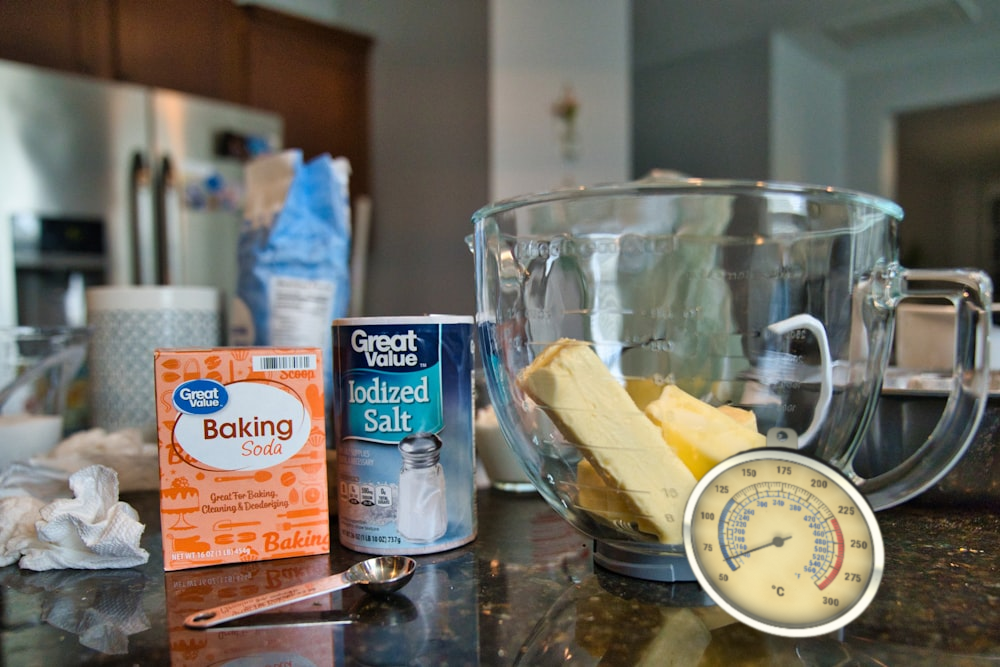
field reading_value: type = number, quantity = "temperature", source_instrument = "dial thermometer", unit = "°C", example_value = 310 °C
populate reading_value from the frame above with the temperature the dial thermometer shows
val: 62.5 °C
